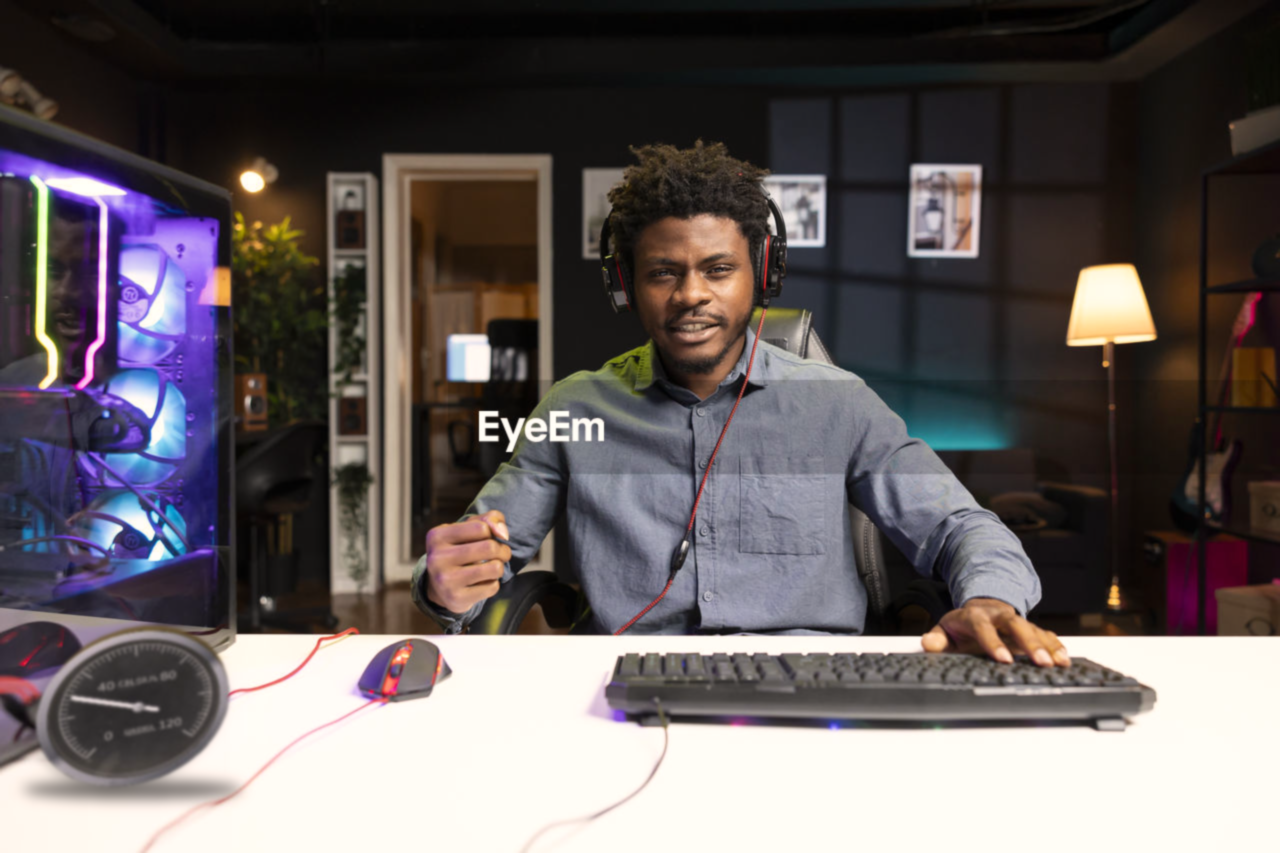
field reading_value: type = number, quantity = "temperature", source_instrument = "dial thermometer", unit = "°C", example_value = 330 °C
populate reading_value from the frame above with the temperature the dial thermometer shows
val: 30 °C
